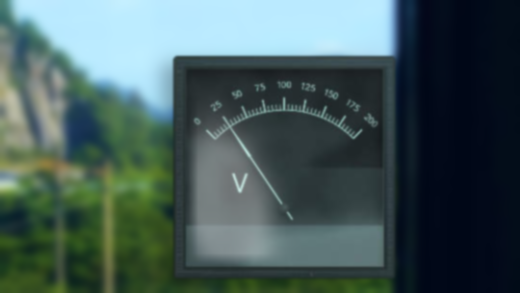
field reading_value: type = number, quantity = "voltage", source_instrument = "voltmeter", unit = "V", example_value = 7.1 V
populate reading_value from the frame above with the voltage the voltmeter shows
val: 25 V
